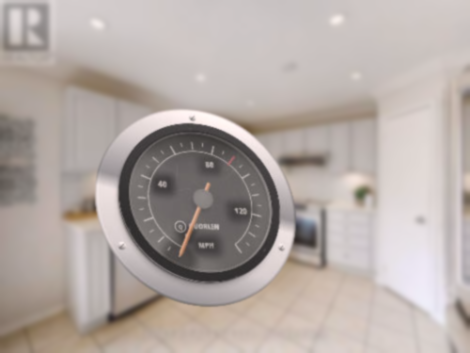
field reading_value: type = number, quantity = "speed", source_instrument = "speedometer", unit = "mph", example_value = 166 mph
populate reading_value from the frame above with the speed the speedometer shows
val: 0 mph
